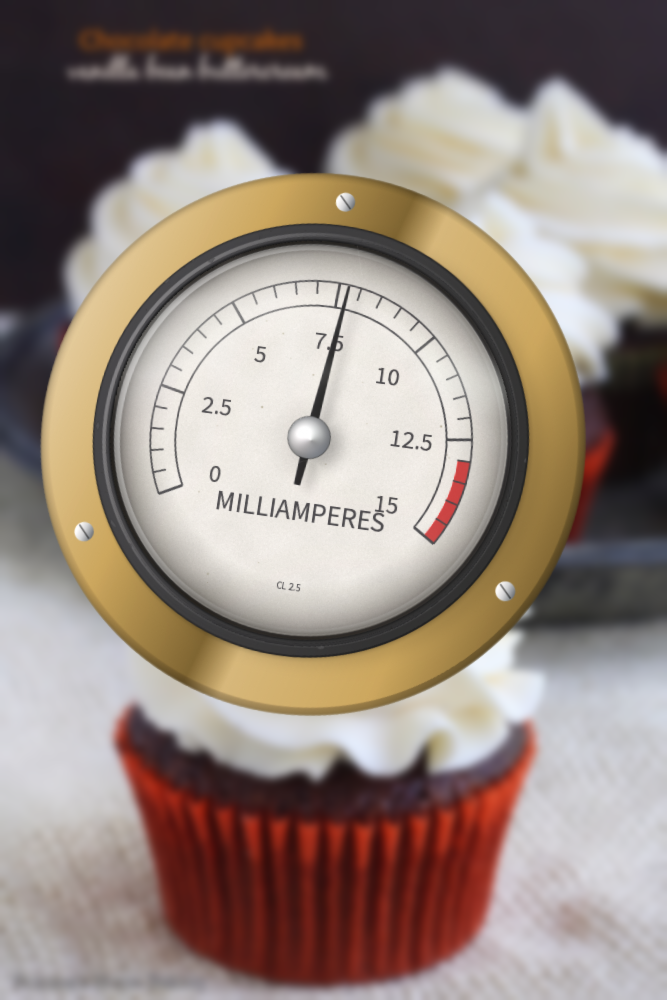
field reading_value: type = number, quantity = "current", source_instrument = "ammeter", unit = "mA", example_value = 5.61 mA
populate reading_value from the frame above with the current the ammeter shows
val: 7.75 mA
